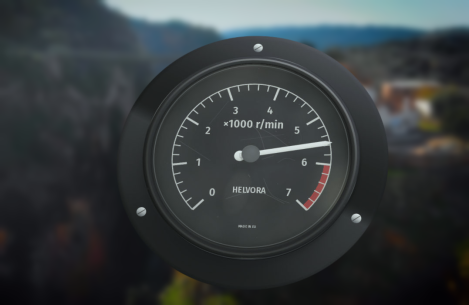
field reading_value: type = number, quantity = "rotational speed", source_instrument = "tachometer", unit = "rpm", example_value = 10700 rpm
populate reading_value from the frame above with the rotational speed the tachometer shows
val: 5600 rpm
